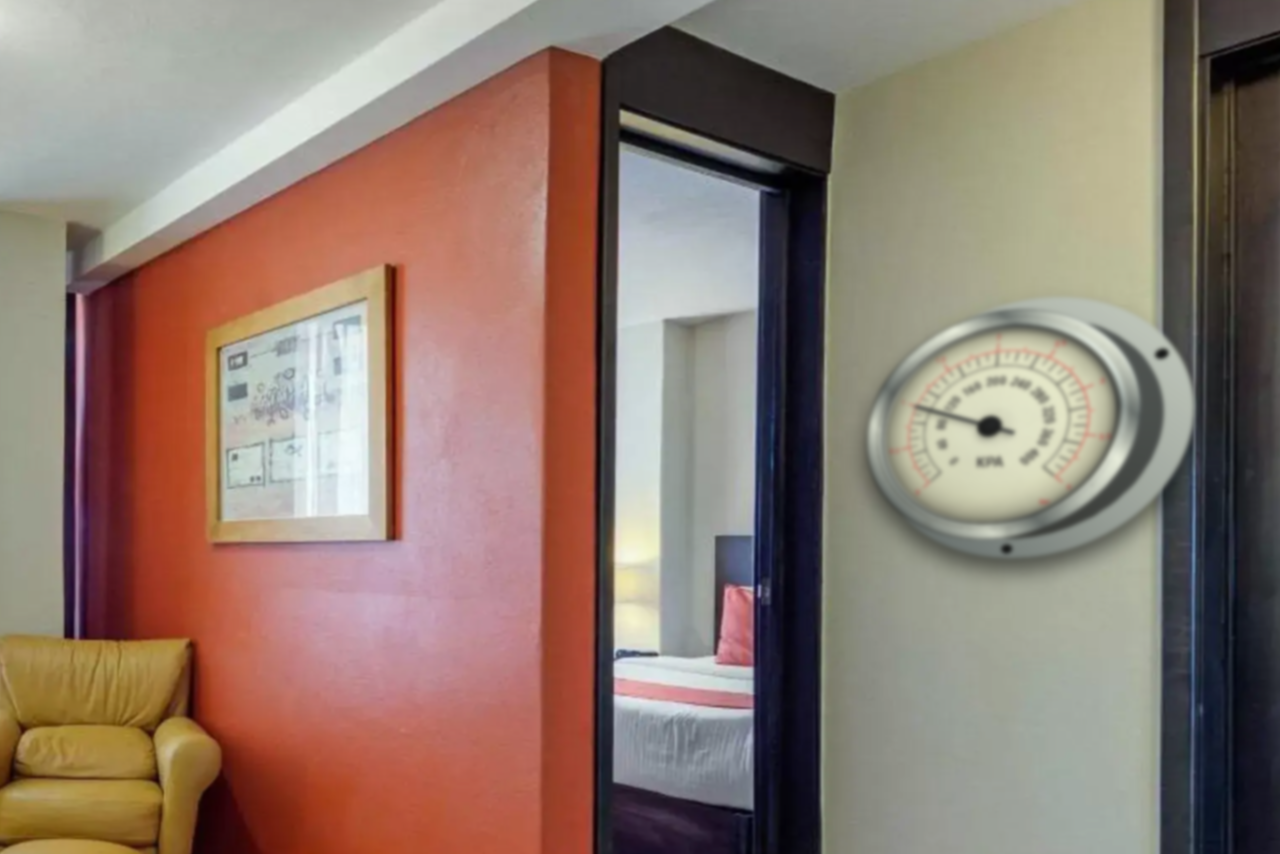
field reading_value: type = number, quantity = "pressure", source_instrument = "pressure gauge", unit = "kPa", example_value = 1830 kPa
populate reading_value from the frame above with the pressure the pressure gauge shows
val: 100 kPa
